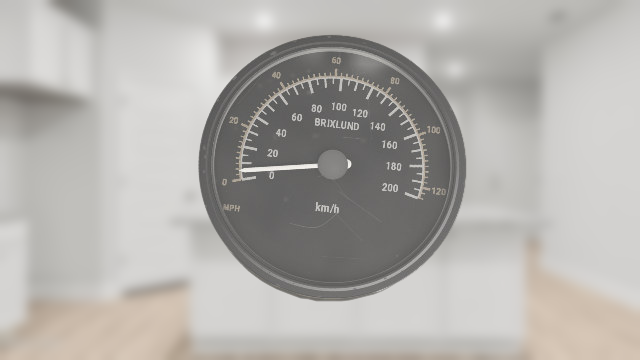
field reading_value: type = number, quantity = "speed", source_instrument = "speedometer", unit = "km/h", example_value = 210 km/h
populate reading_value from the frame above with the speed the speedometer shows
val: 5 km/h
